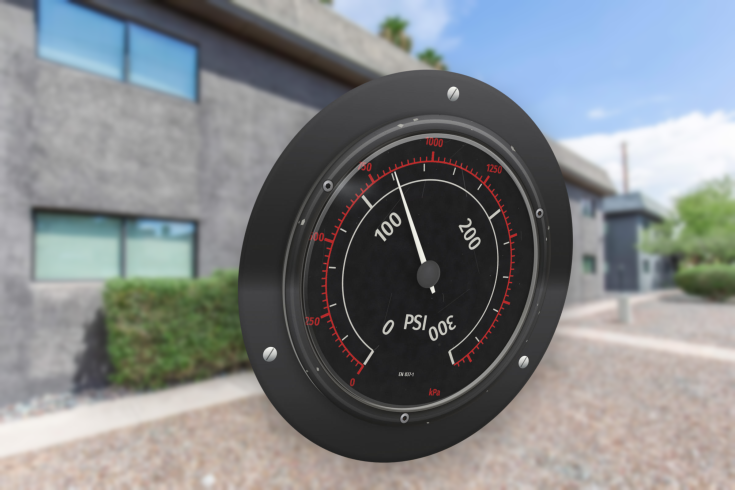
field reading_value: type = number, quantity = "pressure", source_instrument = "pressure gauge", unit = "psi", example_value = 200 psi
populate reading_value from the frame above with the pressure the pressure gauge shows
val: 120 psi
